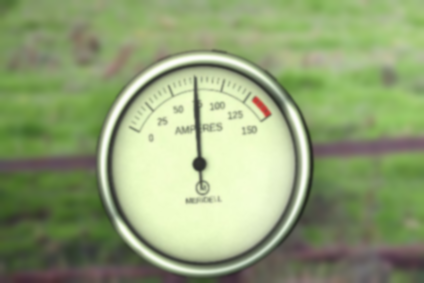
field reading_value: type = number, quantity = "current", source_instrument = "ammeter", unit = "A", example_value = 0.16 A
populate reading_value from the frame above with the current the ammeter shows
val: 75 A
